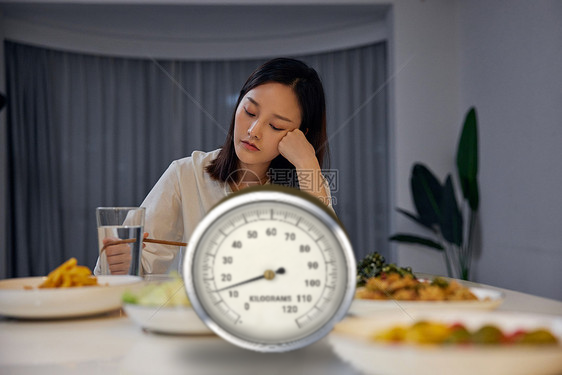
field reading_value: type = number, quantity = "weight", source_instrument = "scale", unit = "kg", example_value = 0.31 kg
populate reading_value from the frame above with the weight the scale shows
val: 15 kg
